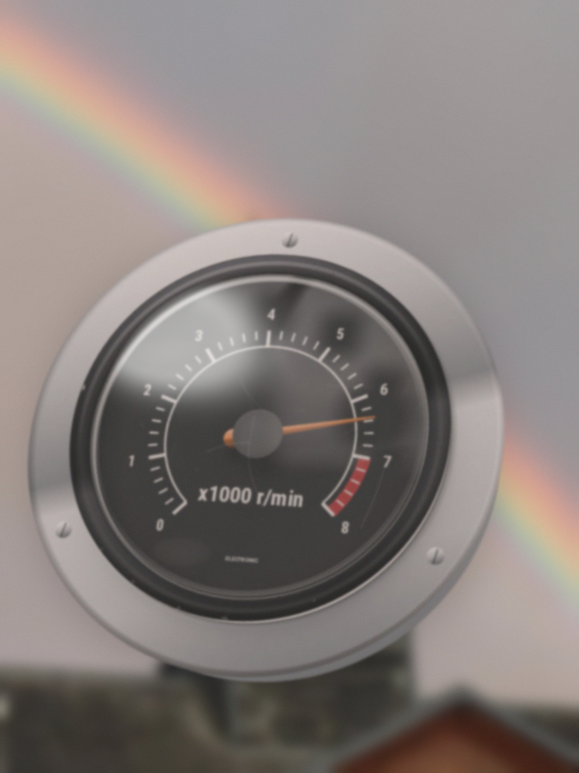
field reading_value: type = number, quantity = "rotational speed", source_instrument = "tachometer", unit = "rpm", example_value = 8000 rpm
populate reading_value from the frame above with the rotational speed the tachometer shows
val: 6400 rpm
